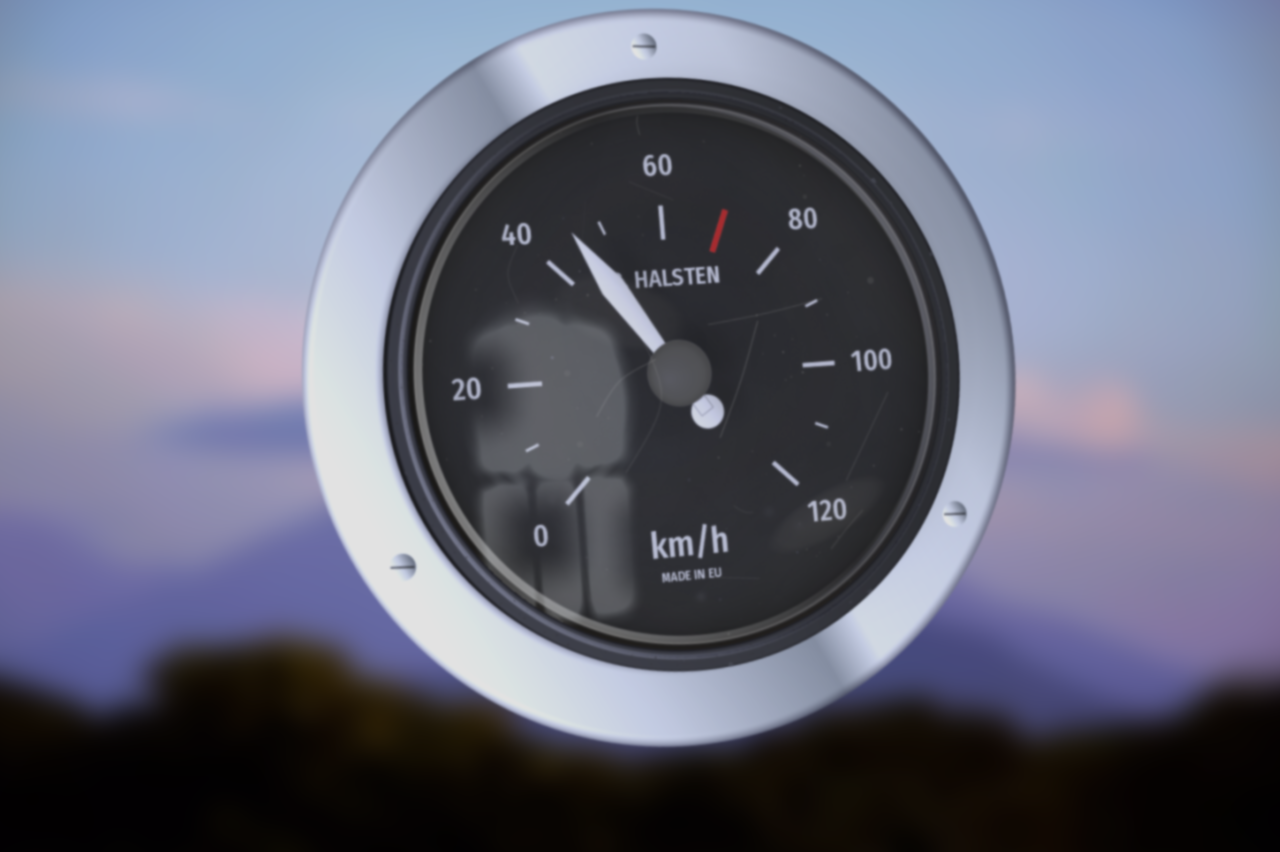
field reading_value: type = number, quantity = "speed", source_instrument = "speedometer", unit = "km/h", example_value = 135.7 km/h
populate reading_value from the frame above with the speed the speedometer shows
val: 45 km/h
